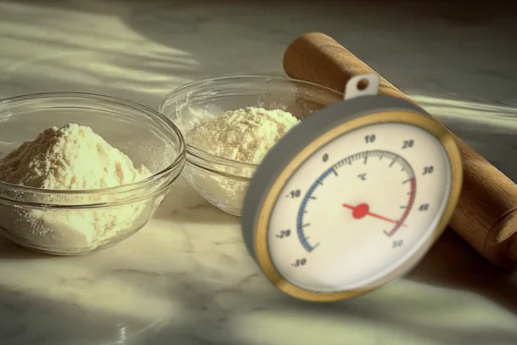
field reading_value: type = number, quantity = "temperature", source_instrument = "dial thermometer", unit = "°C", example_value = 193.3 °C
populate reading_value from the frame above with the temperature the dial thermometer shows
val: 45 °C
